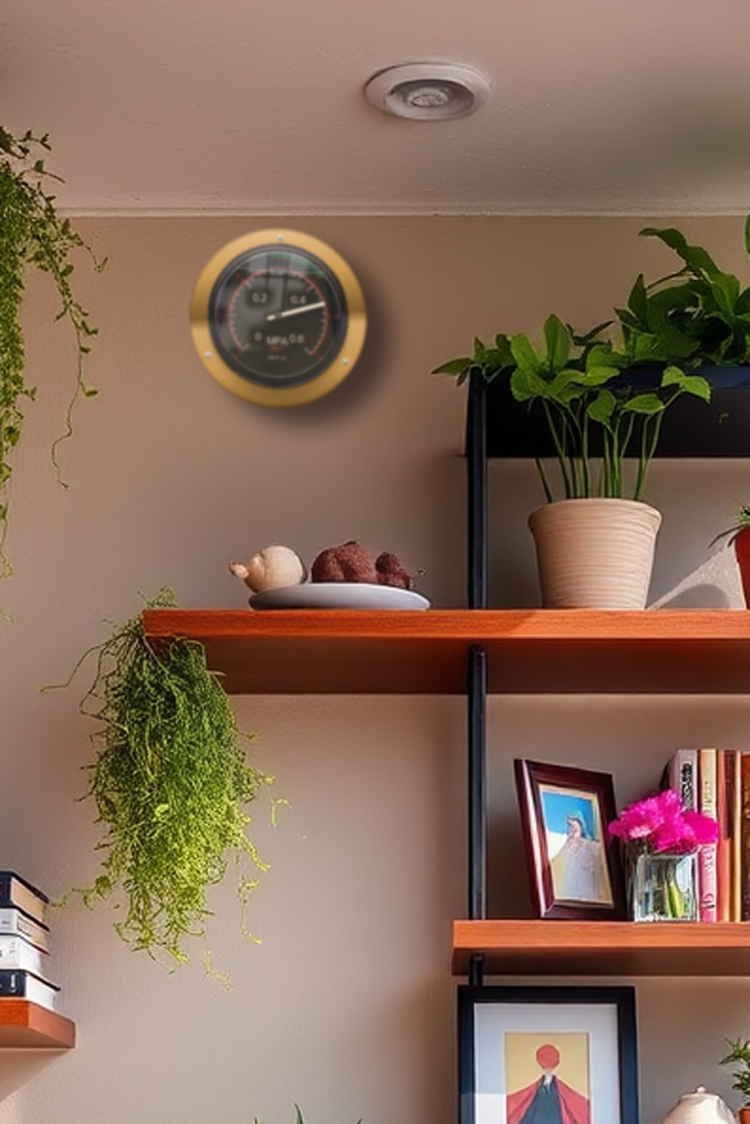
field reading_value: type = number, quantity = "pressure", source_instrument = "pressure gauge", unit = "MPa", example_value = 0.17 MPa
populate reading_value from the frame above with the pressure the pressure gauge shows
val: 0.46 MPa
